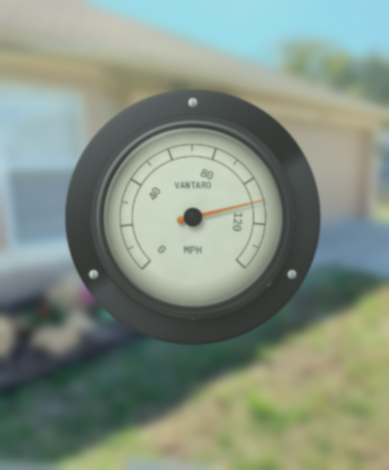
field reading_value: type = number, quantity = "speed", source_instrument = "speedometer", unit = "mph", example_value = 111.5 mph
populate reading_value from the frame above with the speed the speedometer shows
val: 110 mph
